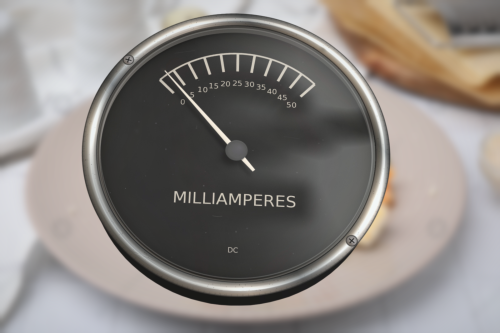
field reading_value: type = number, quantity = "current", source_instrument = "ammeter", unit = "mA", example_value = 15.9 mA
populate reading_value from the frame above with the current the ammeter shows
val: 2.5 mA
